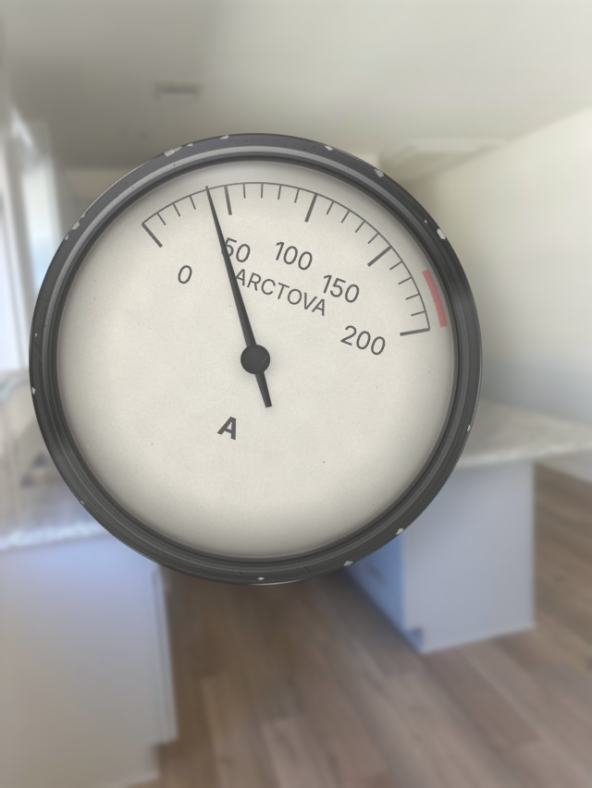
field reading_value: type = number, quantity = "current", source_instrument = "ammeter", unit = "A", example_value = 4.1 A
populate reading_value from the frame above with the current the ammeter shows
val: 40 A
